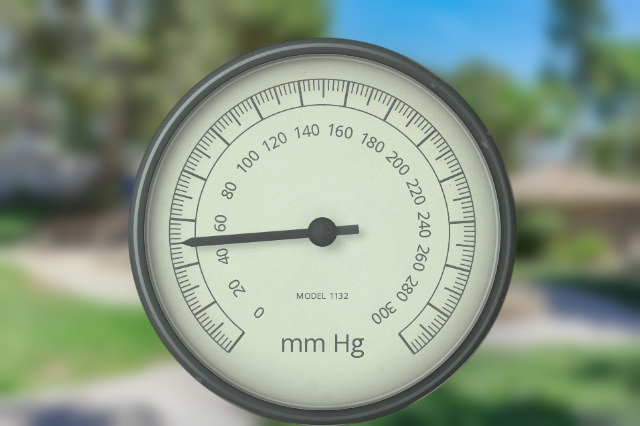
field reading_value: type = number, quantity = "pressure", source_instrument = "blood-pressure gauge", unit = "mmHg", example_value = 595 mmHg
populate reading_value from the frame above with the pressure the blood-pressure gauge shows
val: 50 mmHg
